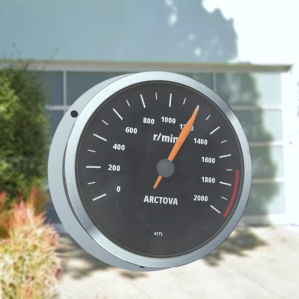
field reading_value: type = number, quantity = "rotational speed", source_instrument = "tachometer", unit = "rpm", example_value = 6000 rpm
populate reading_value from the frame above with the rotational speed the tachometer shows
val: 1200 rpm
